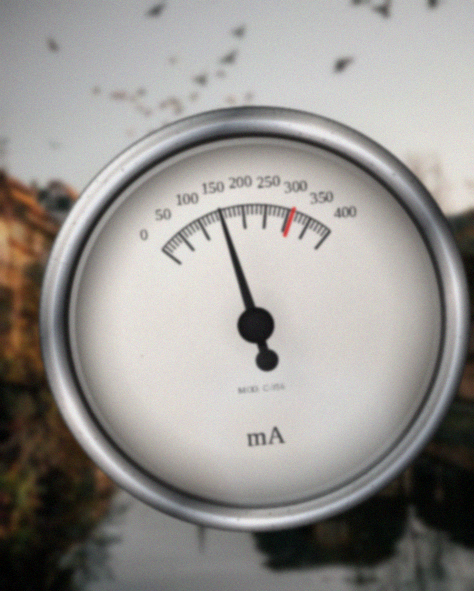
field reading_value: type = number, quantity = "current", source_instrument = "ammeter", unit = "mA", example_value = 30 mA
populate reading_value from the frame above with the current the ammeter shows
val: 150 mA
